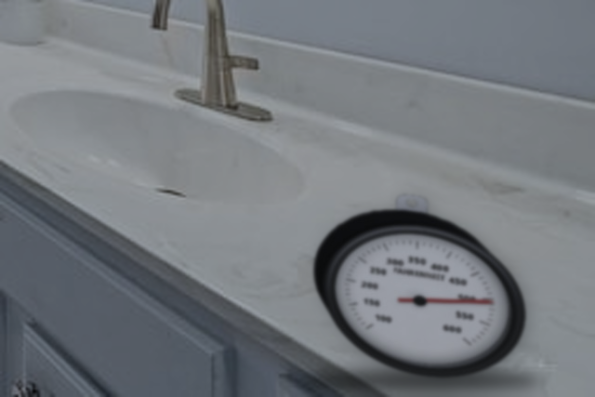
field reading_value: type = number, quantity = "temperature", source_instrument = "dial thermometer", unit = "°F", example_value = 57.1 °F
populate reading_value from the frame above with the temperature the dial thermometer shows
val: 500 °F
